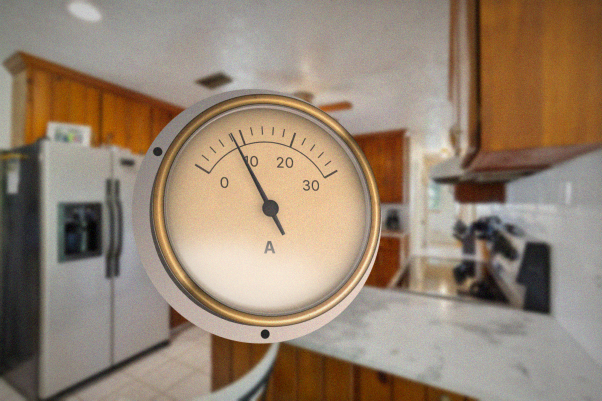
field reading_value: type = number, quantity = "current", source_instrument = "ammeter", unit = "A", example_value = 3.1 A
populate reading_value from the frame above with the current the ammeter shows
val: 8 A
